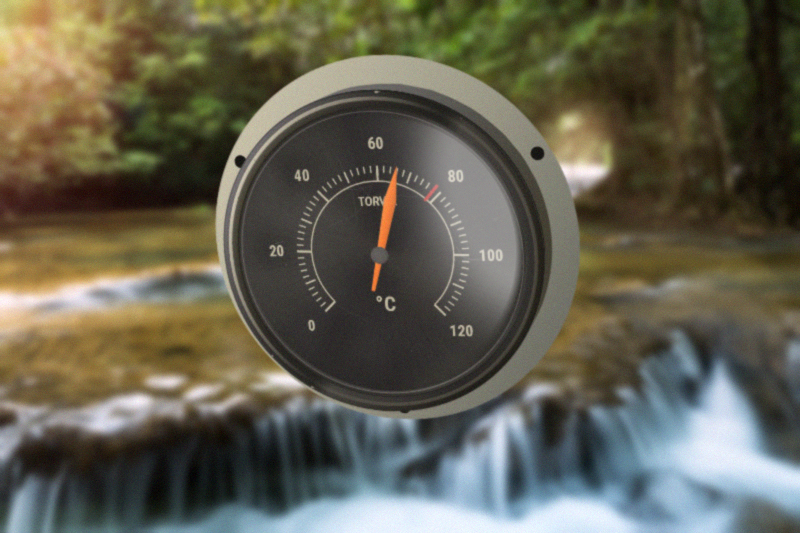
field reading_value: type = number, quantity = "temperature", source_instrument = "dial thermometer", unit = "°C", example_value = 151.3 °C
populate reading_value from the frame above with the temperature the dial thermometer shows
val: 66 °C
